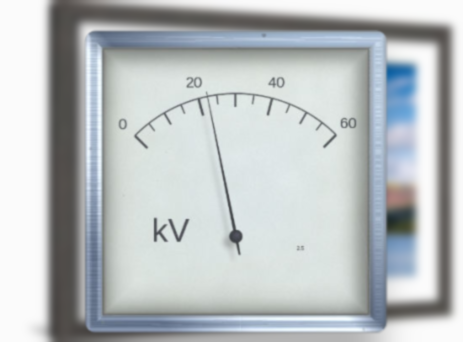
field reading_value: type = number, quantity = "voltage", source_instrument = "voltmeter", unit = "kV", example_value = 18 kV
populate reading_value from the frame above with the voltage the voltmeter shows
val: 22.5 kV
